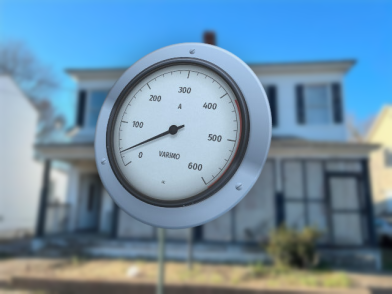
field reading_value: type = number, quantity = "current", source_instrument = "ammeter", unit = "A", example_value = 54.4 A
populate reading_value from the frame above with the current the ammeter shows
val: 30 A
